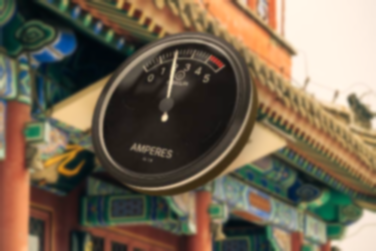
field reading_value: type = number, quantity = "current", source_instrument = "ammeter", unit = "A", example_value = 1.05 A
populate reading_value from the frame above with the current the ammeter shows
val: 2 A
